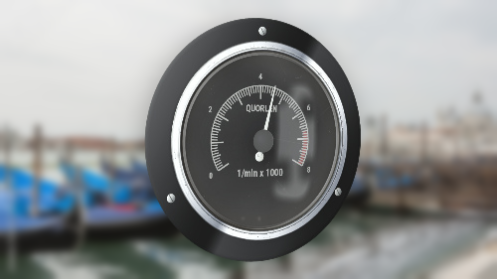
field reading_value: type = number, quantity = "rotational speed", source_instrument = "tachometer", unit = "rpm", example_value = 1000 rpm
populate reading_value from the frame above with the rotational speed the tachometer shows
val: 4500 rpm
